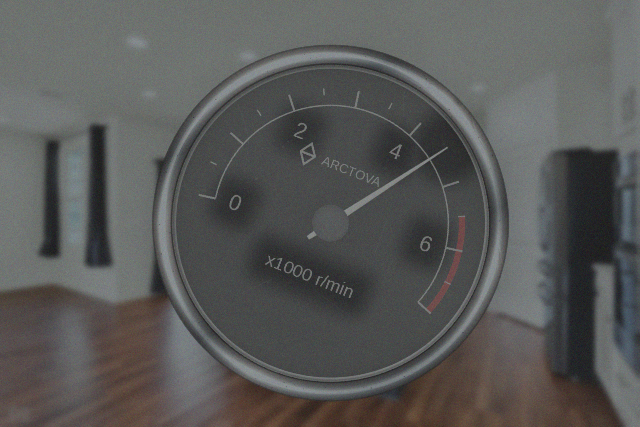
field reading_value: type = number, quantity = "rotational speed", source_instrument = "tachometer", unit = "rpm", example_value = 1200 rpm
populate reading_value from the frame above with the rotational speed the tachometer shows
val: 4500 rpm
